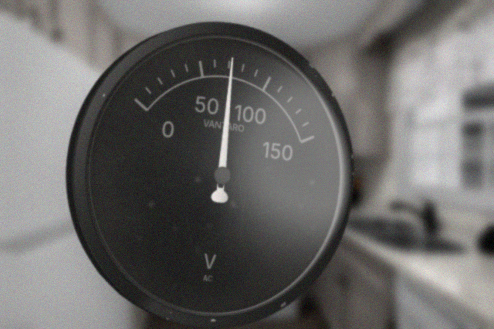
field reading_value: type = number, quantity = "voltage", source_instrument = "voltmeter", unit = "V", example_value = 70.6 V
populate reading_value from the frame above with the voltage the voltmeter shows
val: 70 V
